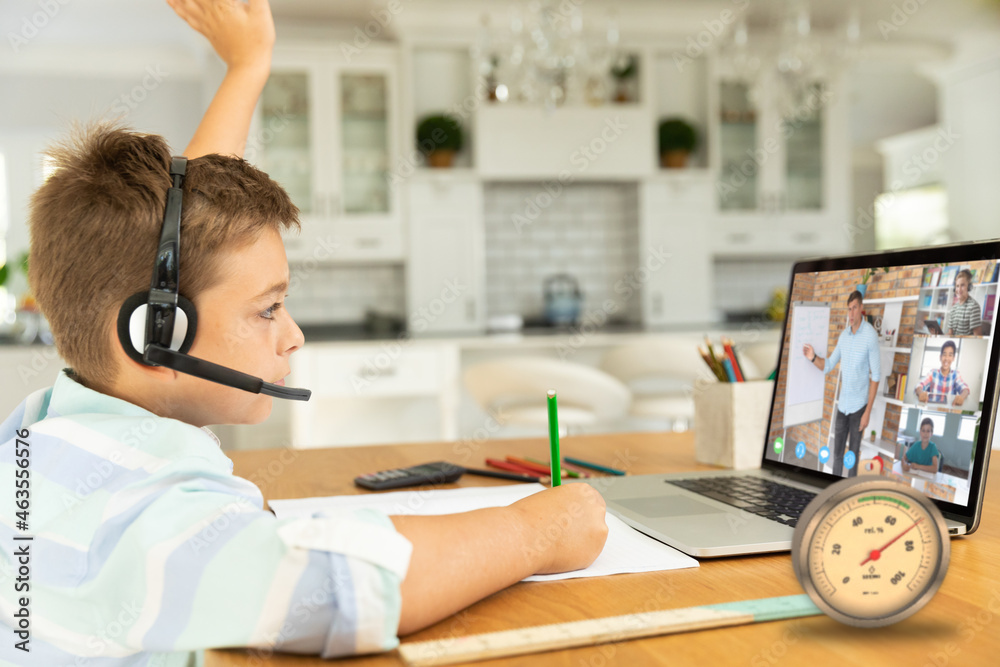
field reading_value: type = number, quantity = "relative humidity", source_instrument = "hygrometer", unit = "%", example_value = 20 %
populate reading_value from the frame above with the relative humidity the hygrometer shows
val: 70 %
